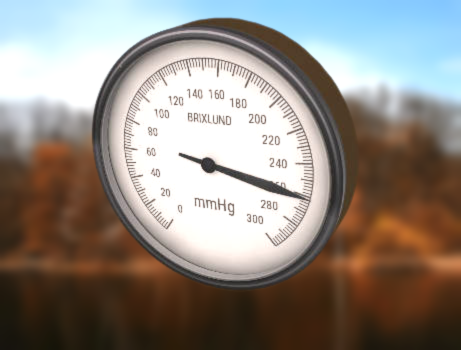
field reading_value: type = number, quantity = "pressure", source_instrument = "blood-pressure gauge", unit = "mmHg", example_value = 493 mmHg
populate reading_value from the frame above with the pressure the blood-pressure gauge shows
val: 260 mmHg
